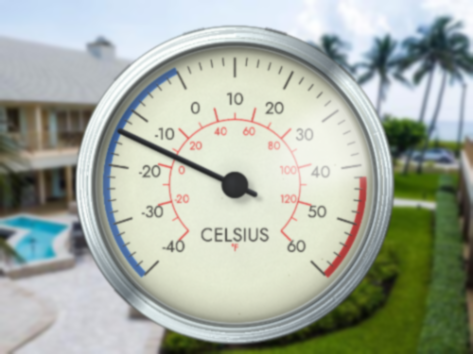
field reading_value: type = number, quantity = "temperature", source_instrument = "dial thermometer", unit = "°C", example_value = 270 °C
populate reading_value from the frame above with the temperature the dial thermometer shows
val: -14 °C
